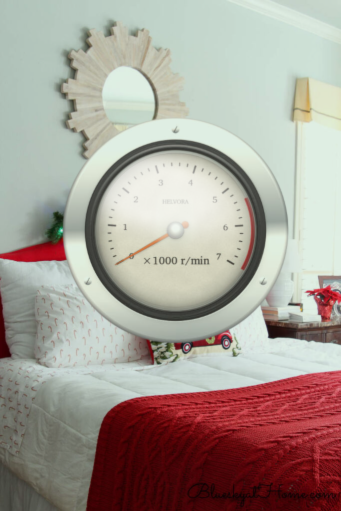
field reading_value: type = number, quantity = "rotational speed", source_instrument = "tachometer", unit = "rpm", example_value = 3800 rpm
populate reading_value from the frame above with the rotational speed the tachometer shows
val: 0 rpm
